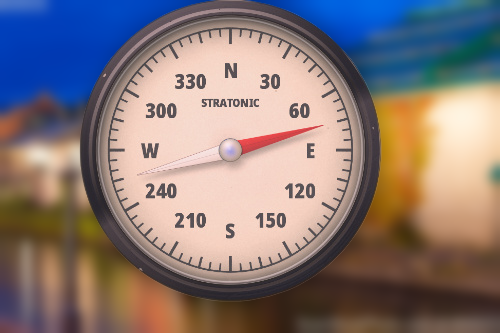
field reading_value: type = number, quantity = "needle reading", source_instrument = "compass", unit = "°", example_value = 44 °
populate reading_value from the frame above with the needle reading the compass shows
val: 75 °
